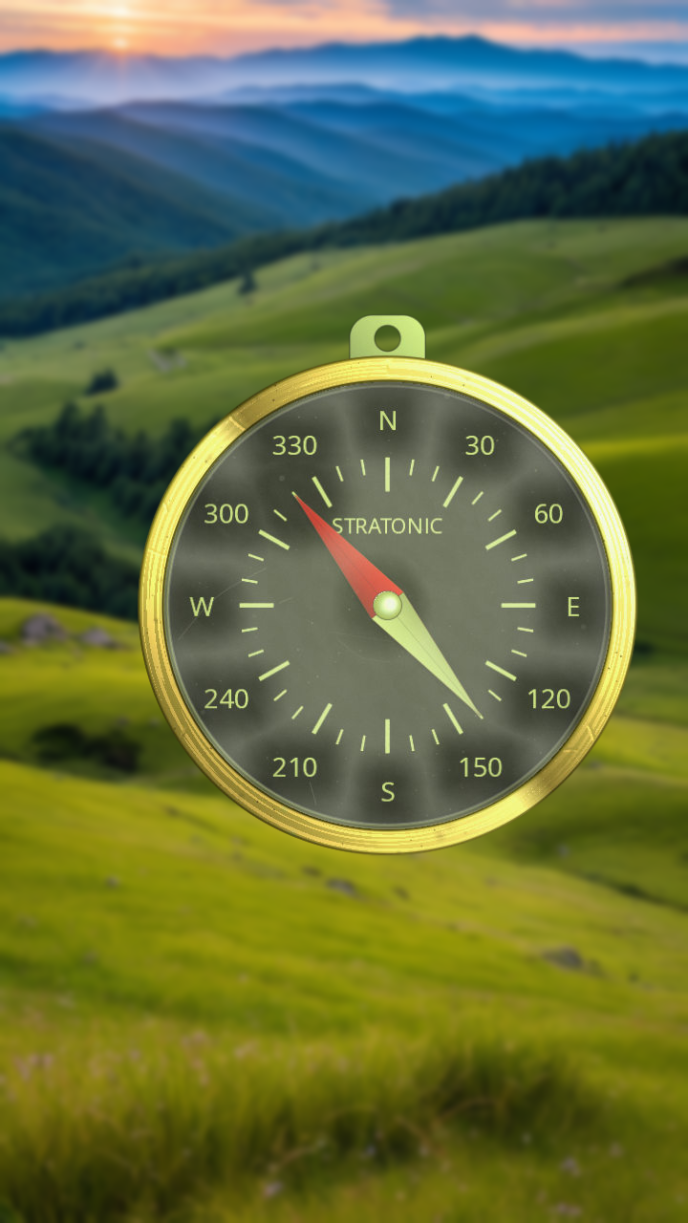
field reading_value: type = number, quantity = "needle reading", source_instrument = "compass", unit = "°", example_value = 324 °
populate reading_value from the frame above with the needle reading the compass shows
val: 320 °
